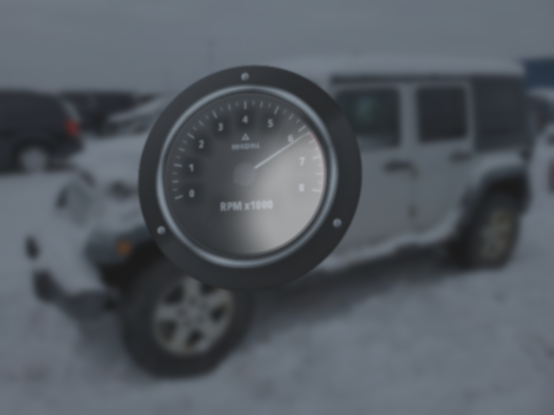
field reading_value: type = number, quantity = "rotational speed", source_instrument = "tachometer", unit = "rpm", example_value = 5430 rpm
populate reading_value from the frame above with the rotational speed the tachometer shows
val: 6250 rpm
